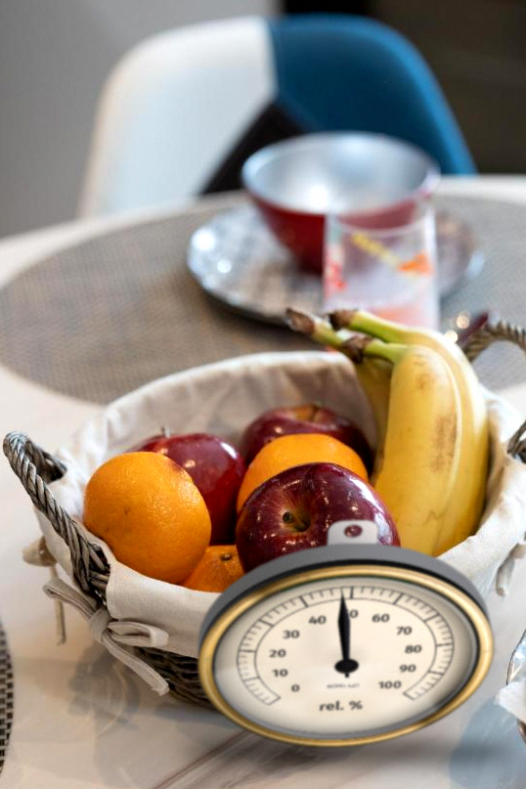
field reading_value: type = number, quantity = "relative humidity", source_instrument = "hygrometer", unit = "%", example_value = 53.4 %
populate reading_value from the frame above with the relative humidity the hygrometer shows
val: 48 %
